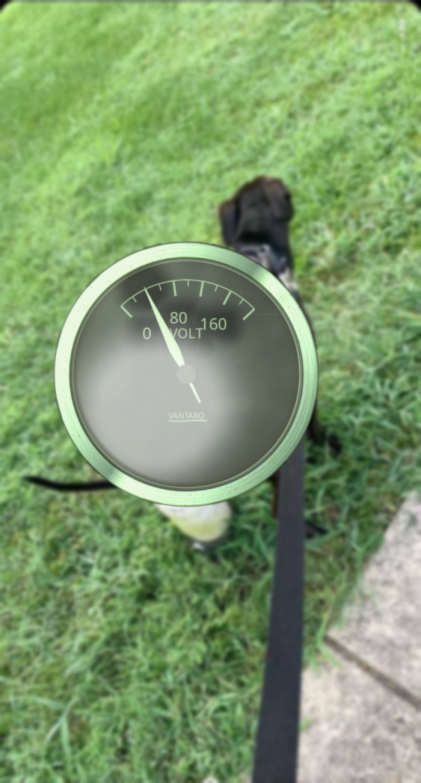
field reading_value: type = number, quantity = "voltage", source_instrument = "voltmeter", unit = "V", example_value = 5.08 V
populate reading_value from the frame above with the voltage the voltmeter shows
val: 40 V
